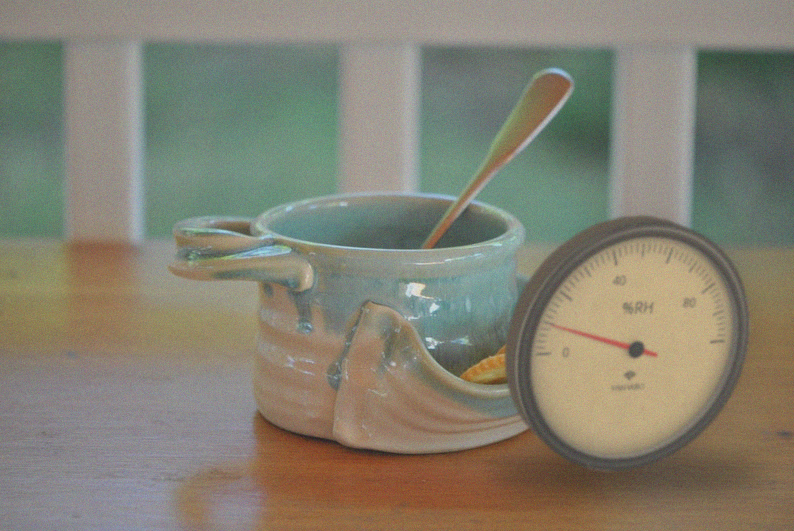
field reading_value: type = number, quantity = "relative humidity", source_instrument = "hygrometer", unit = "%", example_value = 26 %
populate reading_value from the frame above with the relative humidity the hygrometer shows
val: 10 %
